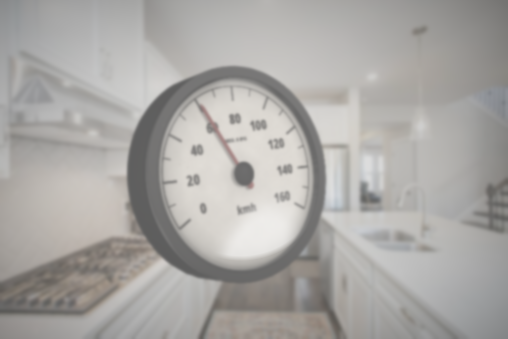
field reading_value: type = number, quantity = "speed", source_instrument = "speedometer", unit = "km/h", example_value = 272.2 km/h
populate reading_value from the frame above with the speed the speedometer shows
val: 60 km/h
